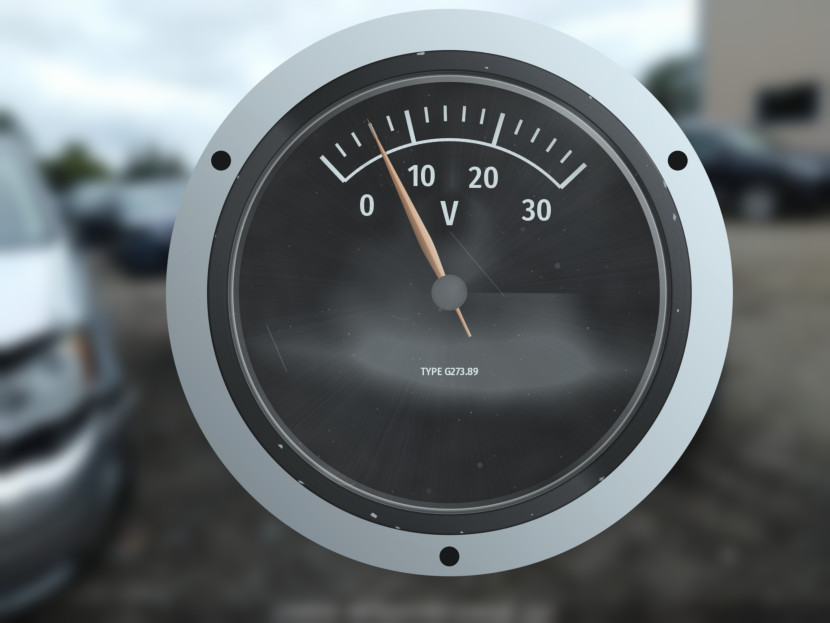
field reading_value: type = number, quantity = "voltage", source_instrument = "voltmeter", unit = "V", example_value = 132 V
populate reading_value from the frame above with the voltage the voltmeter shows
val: 6 V
